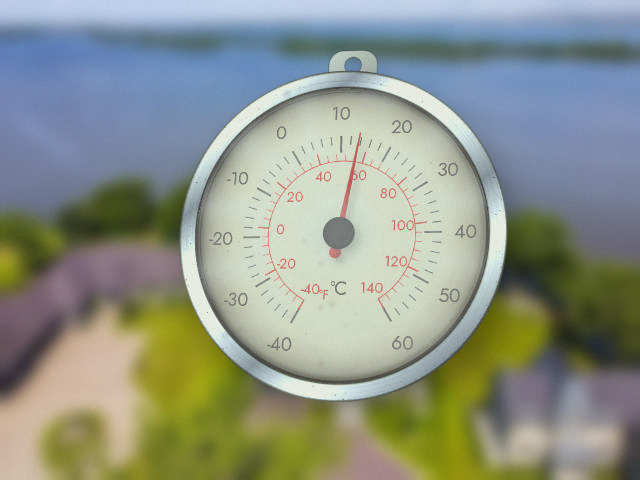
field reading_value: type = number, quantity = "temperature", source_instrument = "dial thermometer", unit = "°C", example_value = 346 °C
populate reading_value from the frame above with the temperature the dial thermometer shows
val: 14 °C
